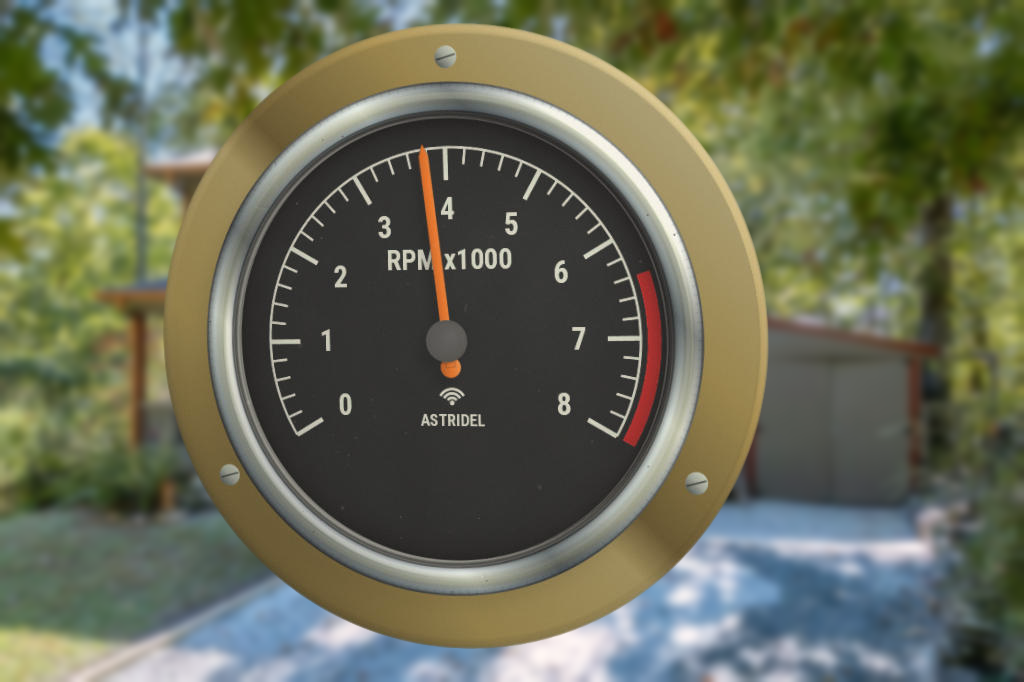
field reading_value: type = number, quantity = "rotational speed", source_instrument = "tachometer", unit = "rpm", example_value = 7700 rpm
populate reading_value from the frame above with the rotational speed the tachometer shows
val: 3800 rpm
